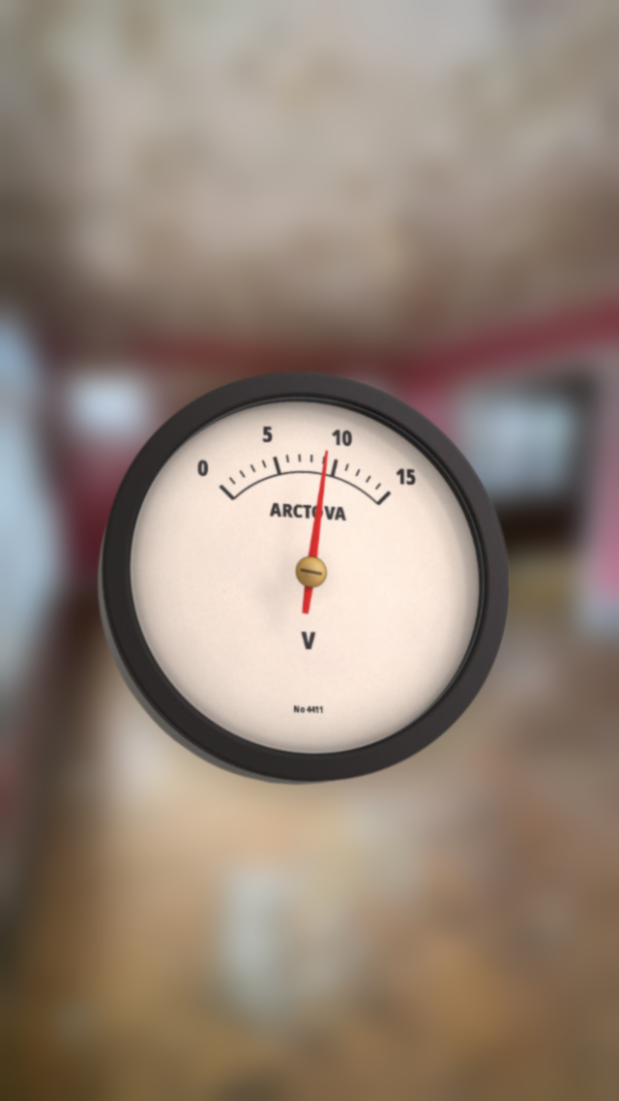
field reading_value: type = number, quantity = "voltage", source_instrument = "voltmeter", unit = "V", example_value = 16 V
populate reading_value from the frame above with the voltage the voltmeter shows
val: 9 V
